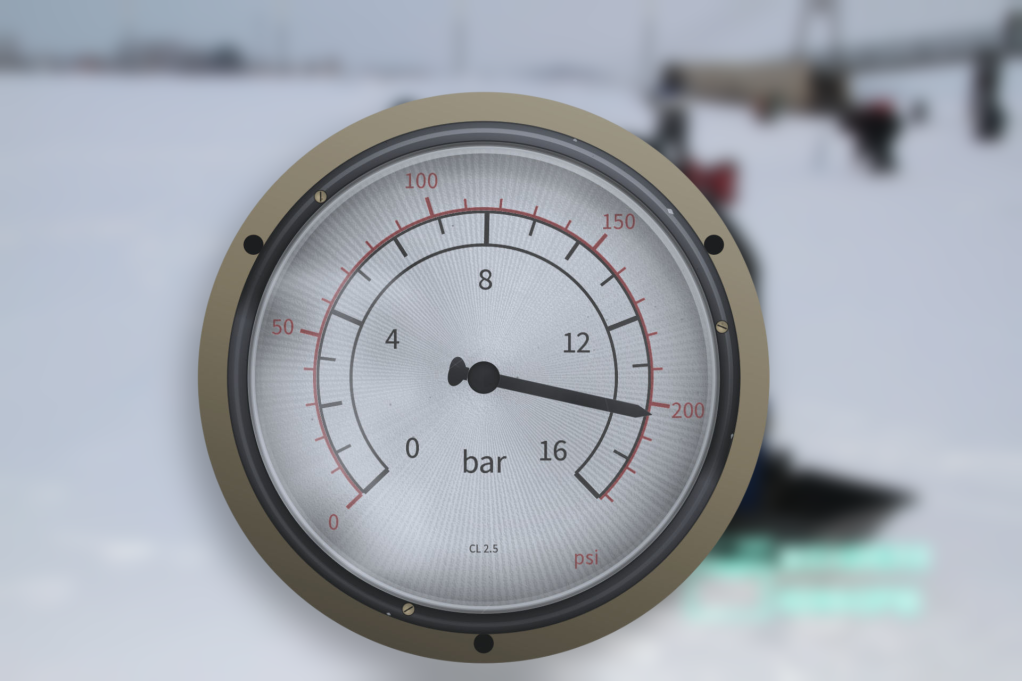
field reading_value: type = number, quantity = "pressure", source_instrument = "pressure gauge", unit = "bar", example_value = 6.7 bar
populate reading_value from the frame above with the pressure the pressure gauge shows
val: 14 bar
